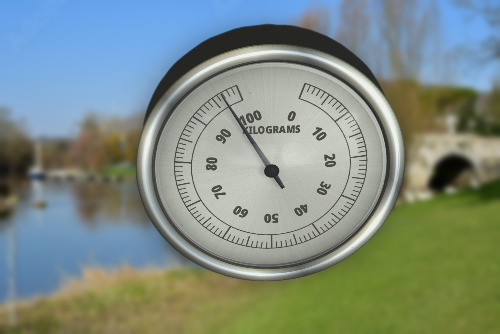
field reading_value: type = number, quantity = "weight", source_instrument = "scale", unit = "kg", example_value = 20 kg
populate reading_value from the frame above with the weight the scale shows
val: 97 kg
